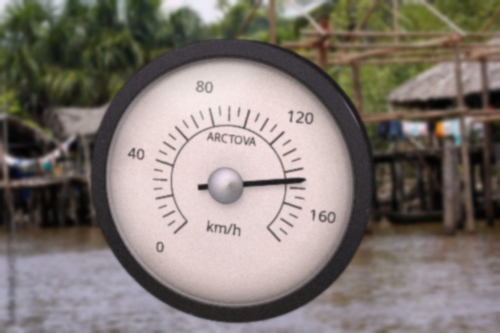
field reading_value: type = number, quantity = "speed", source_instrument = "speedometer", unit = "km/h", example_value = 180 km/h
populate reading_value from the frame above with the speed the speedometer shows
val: 145 km/h
